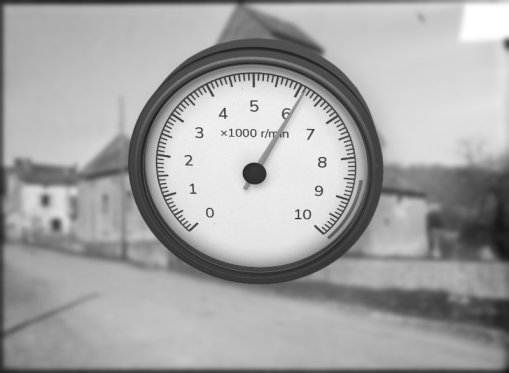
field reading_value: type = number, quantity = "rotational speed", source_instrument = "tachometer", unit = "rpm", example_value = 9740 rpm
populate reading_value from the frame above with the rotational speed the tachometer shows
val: 6100 rpm
